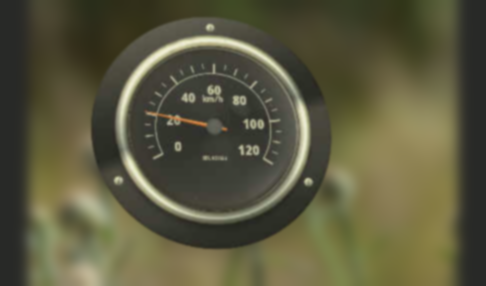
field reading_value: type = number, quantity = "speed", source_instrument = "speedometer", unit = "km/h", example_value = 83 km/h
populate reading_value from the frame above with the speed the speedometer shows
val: 20 km/h
